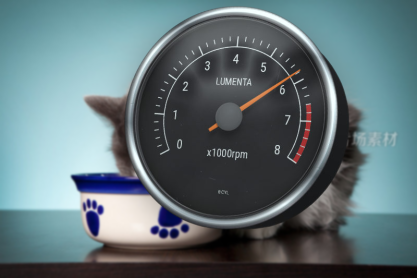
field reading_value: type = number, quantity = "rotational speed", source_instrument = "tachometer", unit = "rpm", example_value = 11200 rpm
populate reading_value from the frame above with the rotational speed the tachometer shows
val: 5800 rpm
